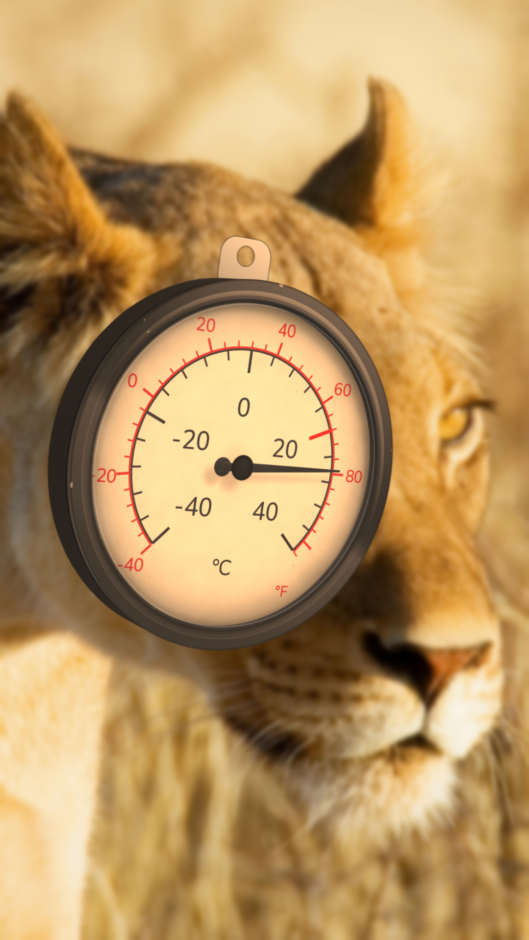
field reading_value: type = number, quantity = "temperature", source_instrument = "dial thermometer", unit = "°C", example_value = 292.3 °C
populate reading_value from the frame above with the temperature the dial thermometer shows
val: 26 °C
